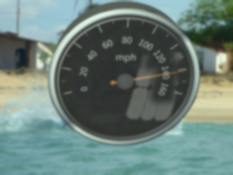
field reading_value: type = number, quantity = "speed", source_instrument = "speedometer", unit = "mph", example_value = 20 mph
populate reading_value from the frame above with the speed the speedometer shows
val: 140 mph
